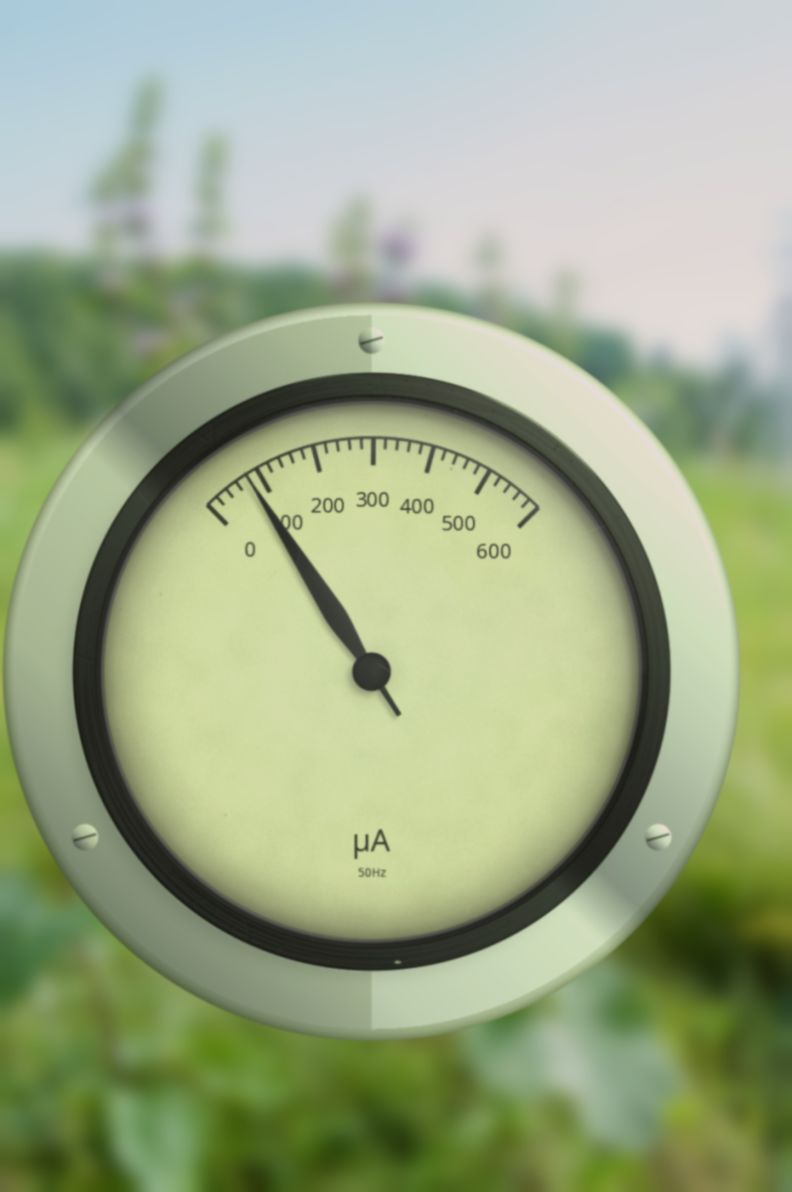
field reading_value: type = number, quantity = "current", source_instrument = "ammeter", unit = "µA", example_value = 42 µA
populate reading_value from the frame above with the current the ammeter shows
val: 80 µA
